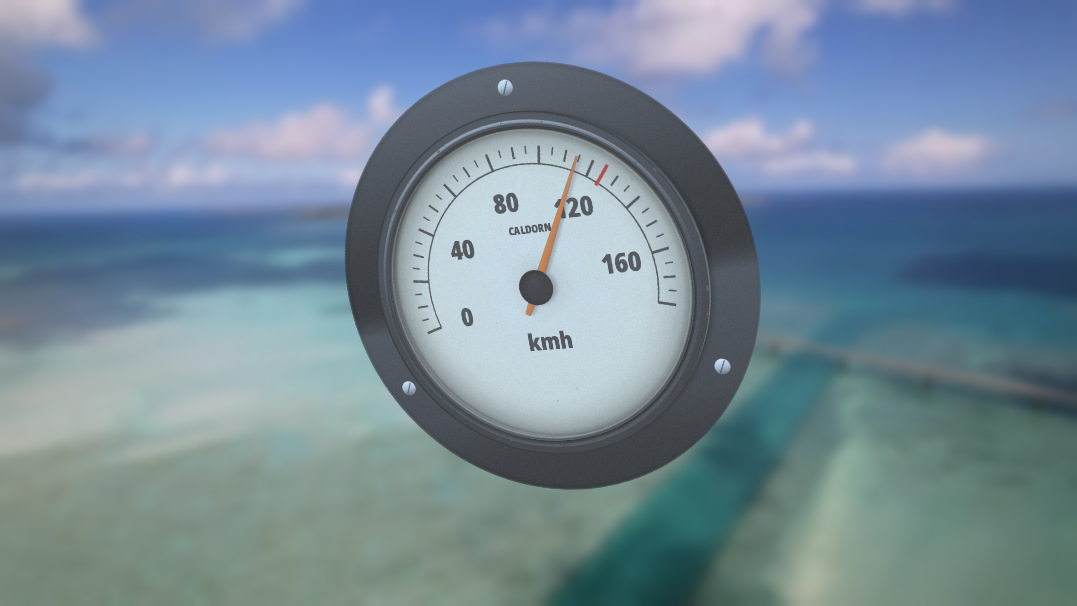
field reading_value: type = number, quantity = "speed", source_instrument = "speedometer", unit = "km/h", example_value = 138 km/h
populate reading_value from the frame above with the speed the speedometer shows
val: 115 km/h
